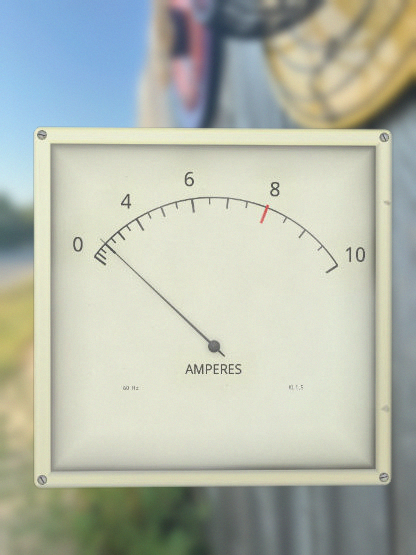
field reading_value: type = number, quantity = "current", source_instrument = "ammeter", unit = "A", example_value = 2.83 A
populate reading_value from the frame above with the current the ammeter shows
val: 2 A
